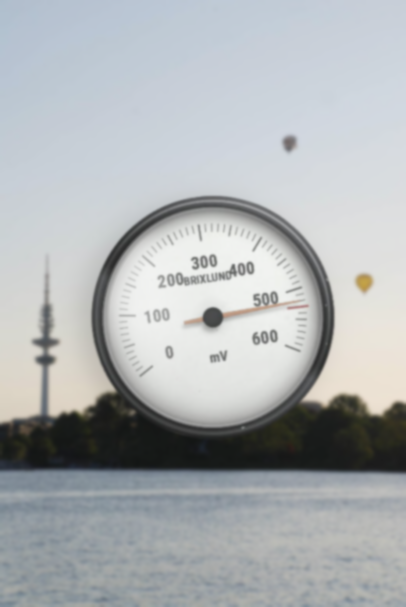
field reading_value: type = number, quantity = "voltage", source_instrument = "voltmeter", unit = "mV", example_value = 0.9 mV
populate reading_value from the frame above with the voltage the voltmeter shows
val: 520 mV
